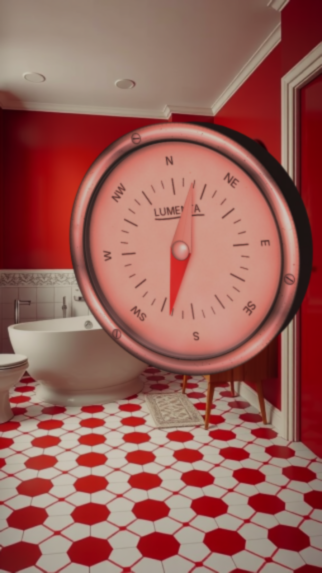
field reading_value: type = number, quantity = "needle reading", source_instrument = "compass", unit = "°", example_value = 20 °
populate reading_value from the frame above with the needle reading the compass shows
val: 200 °
